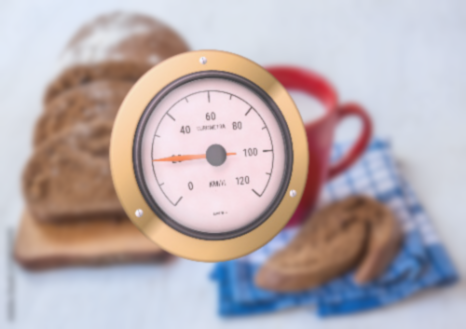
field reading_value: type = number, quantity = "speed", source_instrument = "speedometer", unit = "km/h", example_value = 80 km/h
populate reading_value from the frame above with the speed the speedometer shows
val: 20 km/h
